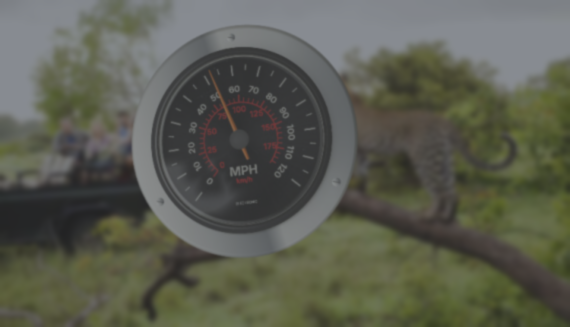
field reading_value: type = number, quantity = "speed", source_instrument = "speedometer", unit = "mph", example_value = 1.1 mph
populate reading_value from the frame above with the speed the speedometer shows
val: 52.5 mph
